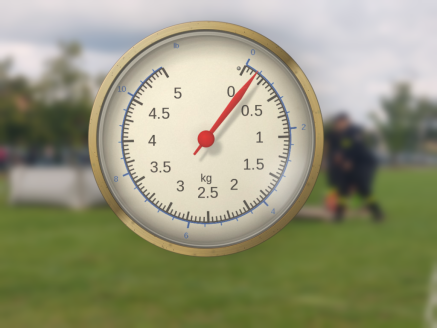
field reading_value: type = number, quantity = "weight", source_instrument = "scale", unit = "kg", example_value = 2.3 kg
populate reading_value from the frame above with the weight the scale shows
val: 0.15 kg
